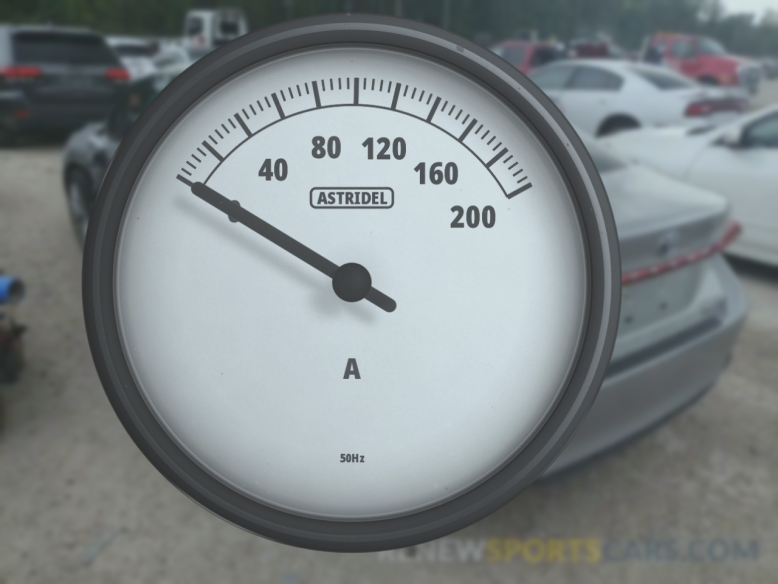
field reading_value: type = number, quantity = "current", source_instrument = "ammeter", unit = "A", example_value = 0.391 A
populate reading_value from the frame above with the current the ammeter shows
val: 0 A
